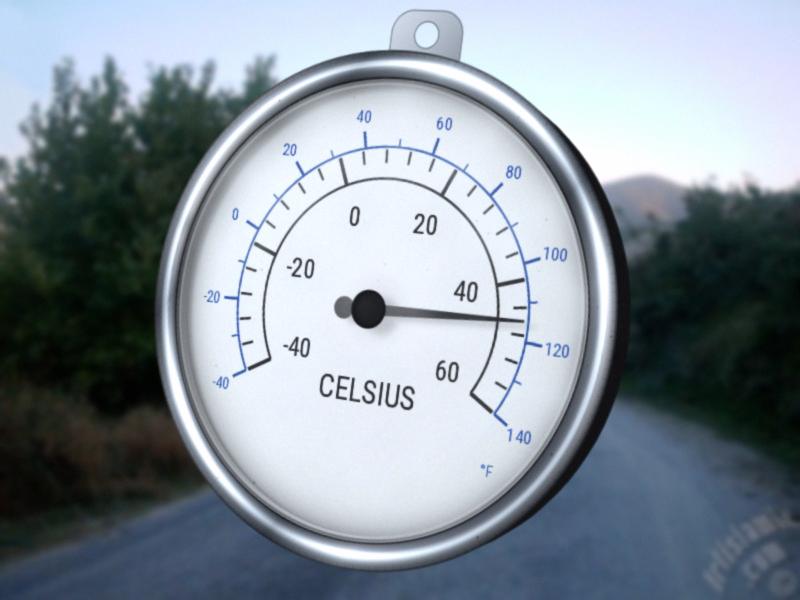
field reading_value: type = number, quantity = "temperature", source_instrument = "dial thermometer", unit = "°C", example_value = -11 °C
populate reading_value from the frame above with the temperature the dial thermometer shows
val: 46 °C
